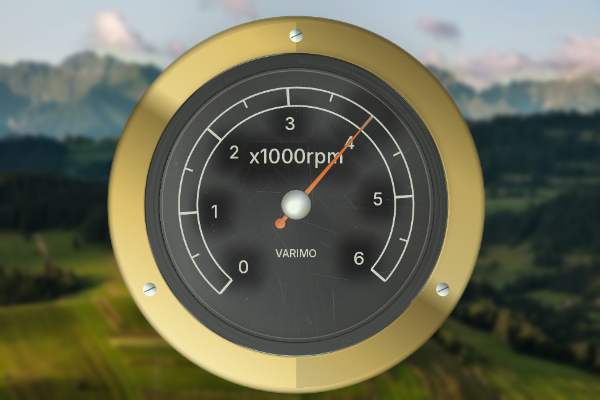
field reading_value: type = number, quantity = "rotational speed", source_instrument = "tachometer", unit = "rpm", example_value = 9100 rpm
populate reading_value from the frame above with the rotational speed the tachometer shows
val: 4000 rpm
